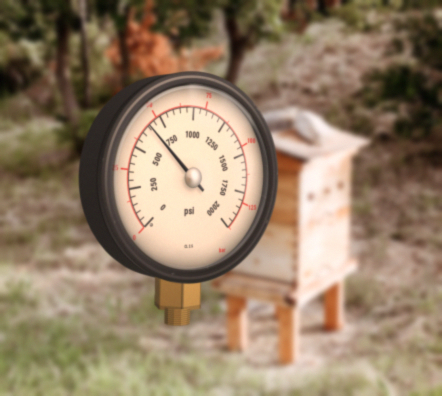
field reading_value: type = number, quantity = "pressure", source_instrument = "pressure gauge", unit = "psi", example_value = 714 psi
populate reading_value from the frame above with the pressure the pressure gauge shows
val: 650 psi
